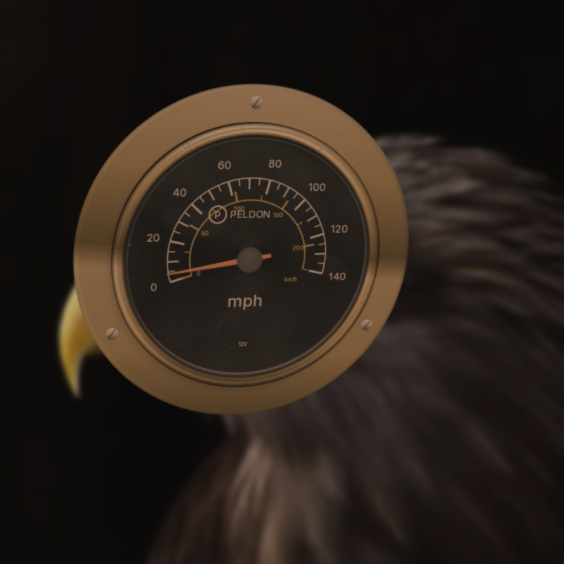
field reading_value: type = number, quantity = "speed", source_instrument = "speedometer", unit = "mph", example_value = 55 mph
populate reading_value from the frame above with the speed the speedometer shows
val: 5 mph
